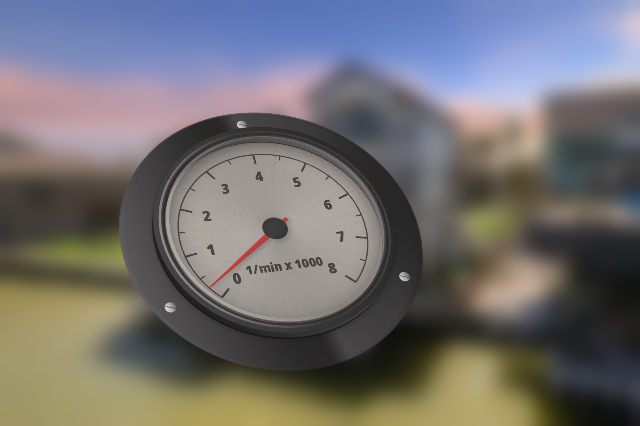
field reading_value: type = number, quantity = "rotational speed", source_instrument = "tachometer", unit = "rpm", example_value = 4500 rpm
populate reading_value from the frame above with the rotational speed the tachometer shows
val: 250 rpm
